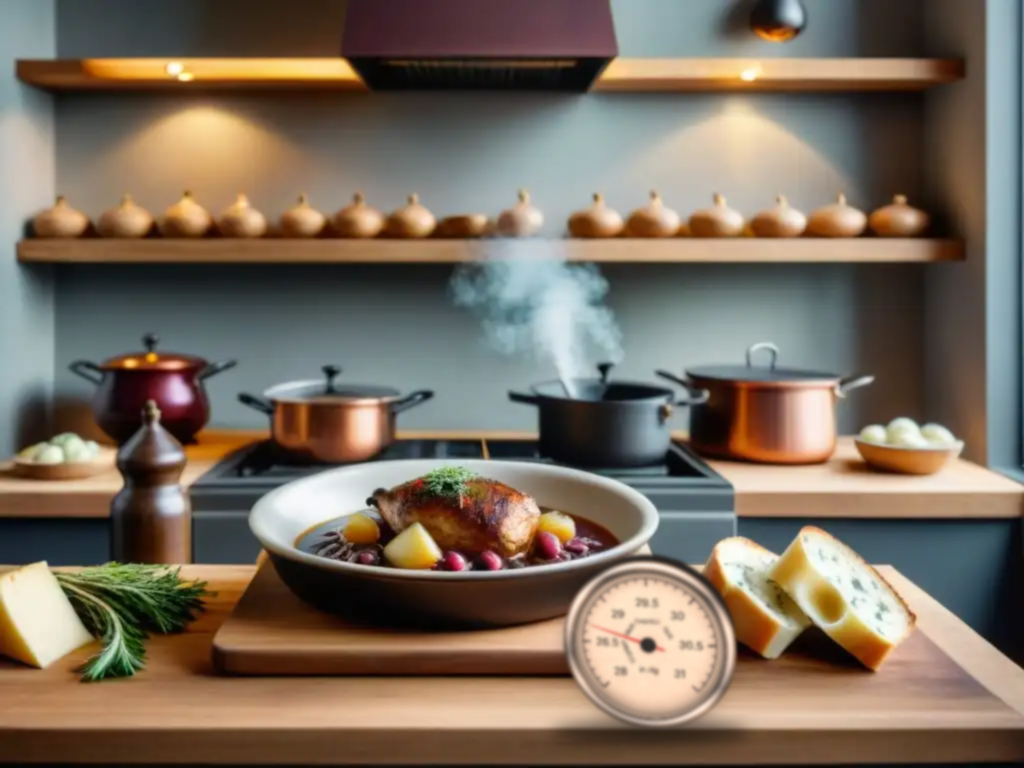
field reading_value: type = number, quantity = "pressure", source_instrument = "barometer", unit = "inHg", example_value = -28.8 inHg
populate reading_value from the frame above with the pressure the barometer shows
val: 28.7 inHg
